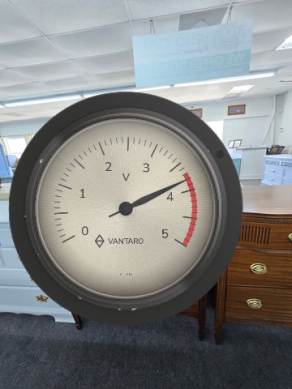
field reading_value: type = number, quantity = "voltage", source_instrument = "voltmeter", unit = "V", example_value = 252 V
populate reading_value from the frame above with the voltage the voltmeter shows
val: 3.8 V
